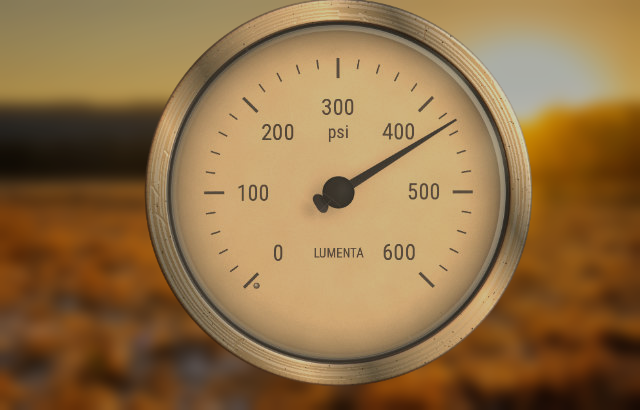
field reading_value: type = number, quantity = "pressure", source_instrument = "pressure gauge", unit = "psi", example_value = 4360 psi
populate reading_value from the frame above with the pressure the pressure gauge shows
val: 430 psi
